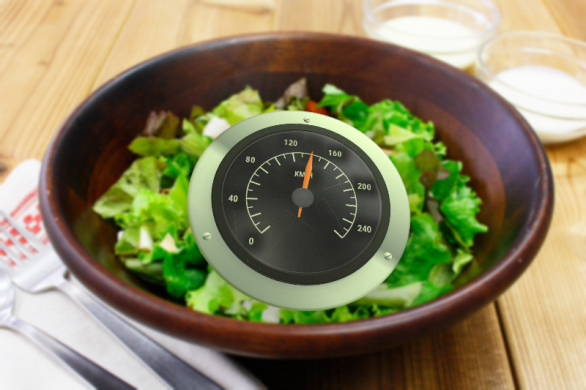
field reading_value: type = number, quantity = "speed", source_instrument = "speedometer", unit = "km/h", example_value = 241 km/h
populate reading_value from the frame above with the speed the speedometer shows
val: 140 km/h
